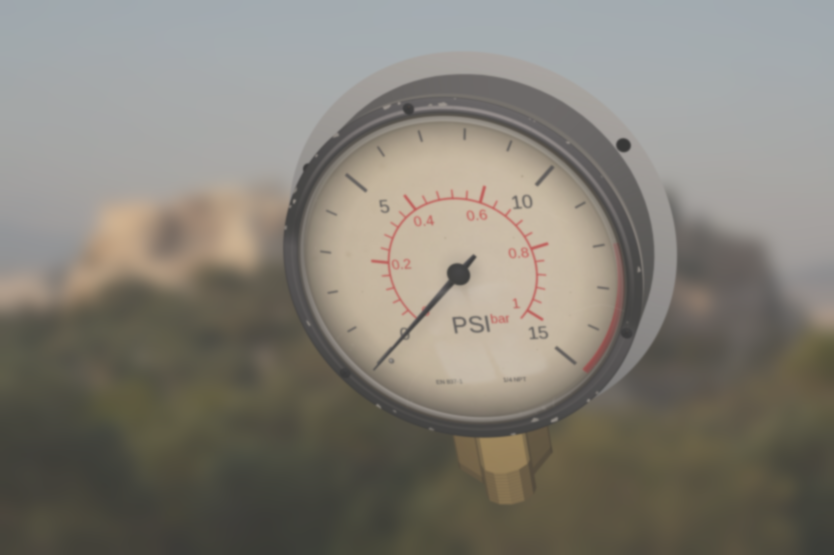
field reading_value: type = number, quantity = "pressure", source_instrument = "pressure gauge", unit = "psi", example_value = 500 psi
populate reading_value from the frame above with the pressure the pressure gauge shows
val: 0 psi
